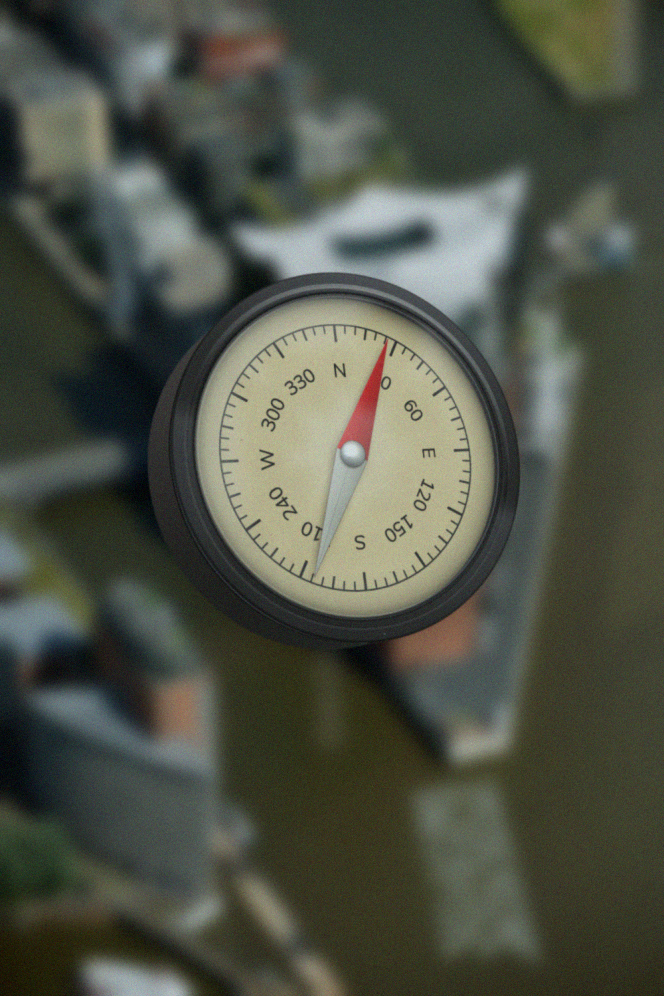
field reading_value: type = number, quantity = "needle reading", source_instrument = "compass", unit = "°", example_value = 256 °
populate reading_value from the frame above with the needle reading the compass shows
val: 25 °
